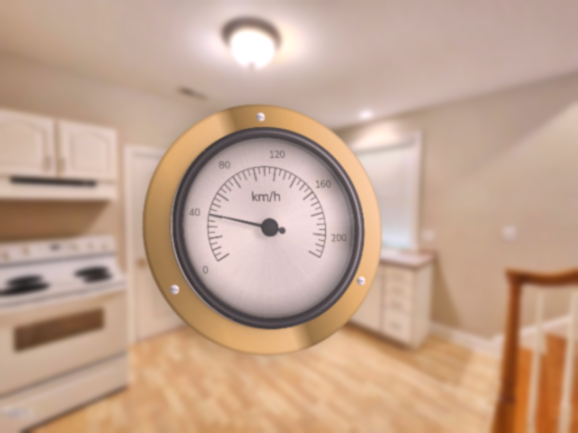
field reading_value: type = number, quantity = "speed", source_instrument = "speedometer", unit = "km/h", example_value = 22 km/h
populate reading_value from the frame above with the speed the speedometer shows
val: 40 km/h
